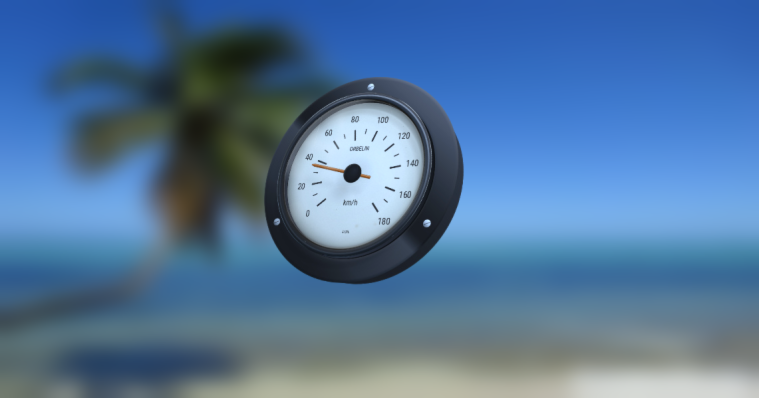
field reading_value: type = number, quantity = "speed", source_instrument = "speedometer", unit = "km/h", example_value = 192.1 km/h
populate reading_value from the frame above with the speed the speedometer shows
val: 35 km/h
